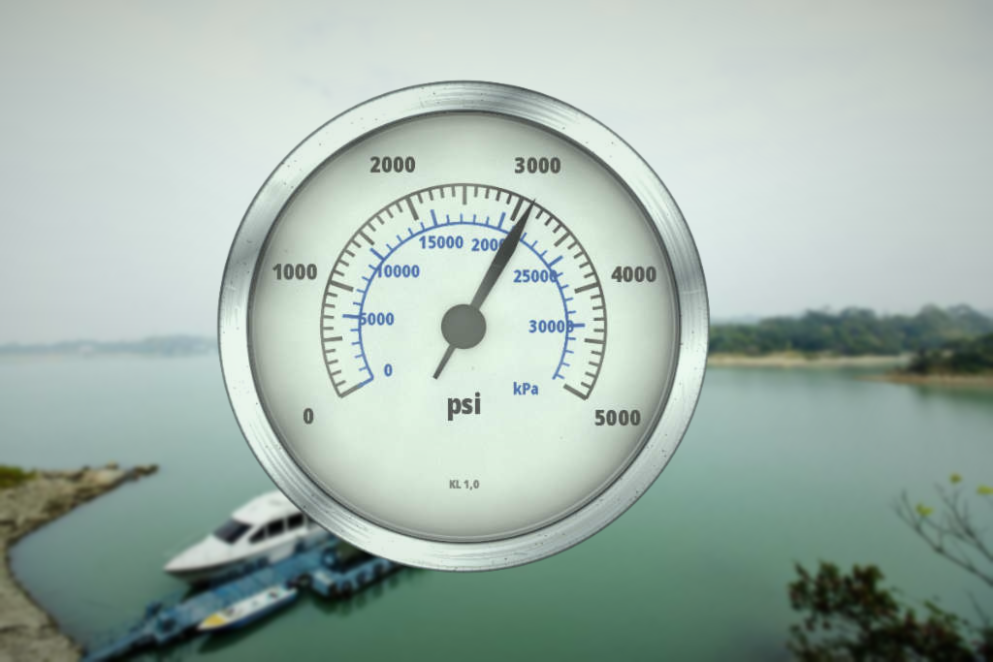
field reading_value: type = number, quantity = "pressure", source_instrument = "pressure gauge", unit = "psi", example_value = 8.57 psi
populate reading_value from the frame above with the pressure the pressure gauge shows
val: 3100 psi
